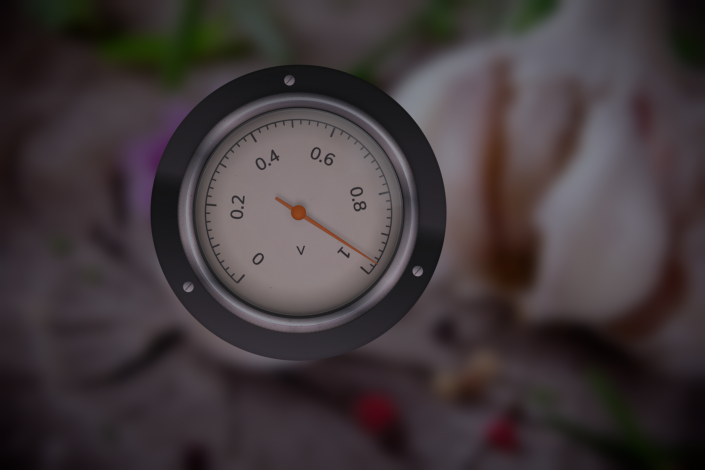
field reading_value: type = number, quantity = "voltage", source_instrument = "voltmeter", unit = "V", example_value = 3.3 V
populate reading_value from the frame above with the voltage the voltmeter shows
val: 0.97 V
